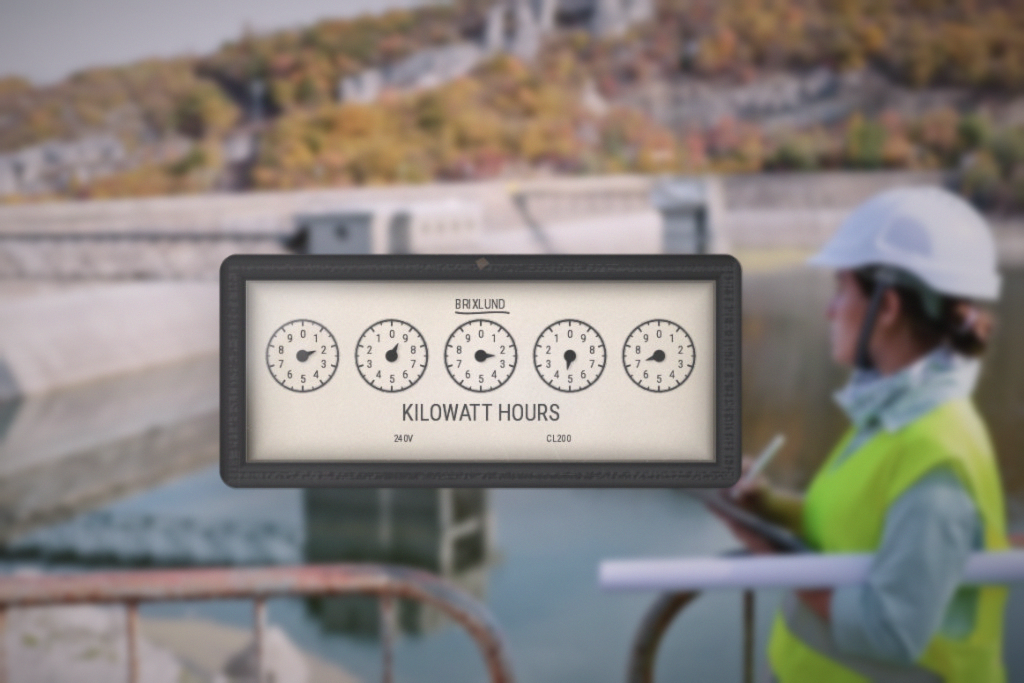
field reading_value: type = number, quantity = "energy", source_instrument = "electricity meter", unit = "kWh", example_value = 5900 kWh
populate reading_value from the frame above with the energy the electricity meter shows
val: 19247 kWh
